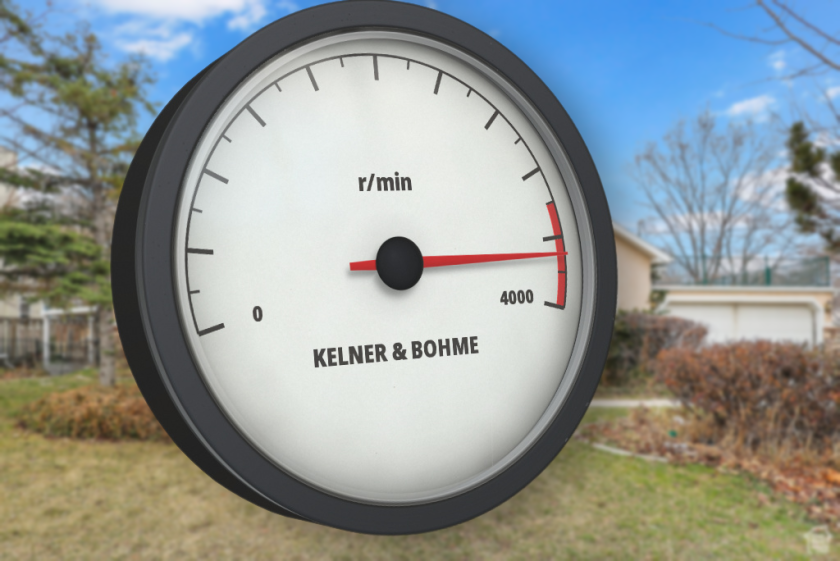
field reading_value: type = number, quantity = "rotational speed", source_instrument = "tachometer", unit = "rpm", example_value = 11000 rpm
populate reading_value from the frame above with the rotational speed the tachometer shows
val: 3700 rpm
